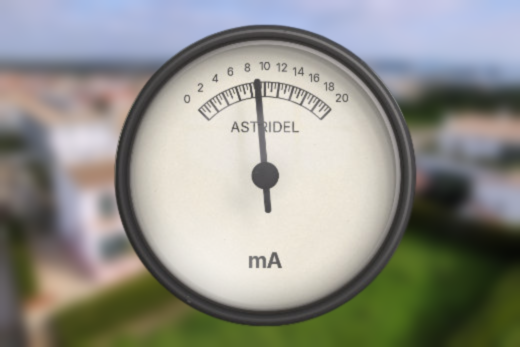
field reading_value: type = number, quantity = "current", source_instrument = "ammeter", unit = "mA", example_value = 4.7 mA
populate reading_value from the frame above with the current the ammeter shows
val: 9 mA
